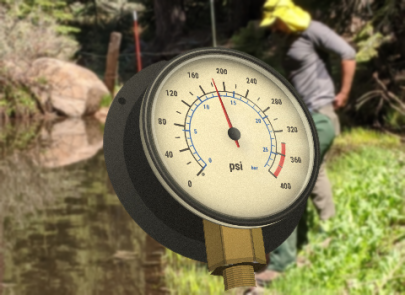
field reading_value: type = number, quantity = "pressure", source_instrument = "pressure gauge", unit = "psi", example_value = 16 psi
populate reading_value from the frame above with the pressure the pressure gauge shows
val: 180 psi
